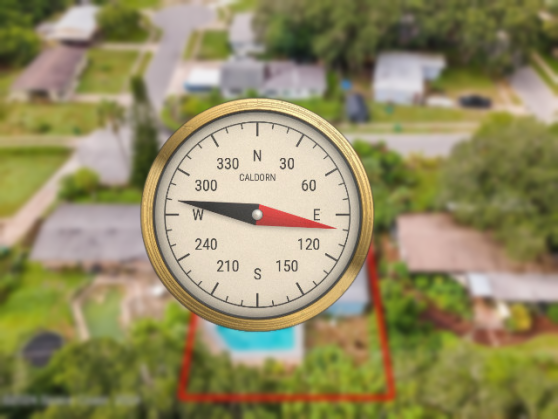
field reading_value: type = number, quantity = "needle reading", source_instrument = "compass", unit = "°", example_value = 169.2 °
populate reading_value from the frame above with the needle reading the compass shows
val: 100 °
